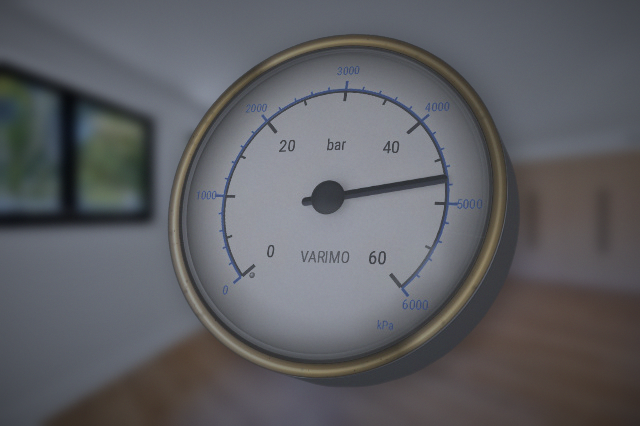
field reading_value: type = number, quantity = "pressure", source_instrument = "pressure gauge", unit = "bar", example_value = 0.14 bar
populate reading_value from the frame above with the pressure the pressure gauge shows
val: 47.5 bar
